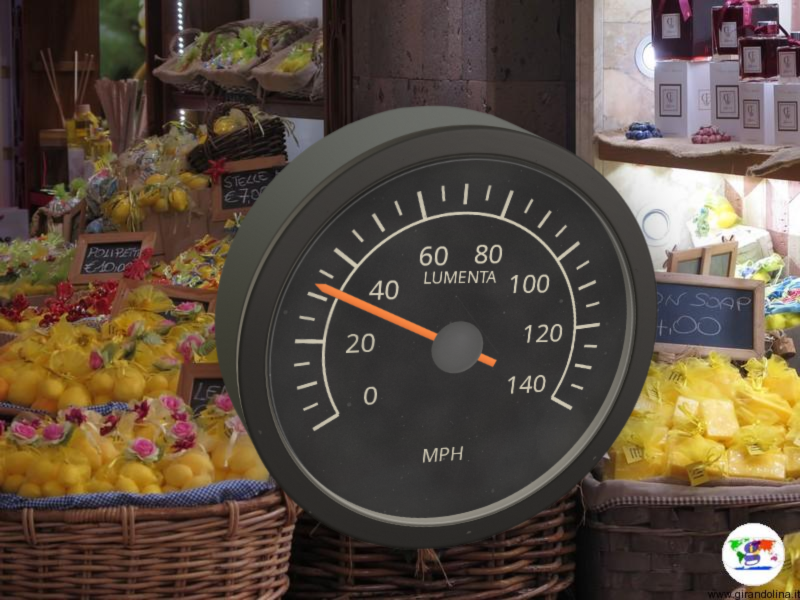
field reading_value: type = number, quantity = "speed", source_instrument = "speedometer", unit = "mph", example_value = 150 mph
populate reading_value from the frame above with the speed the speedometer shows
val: 32.5 mph
